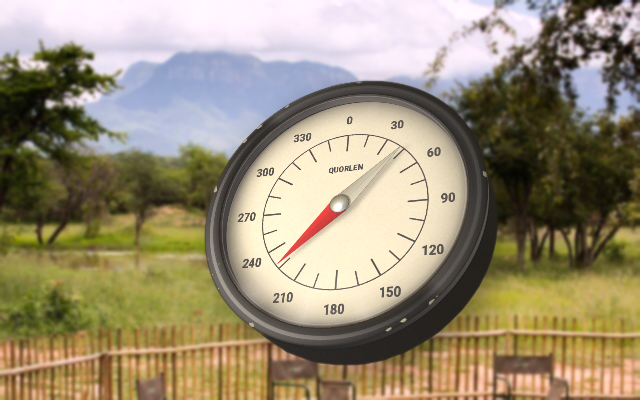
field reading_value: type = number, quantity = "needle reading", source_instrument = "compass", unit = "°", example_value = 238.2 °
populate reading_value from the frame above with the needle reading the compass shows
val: 225 °
